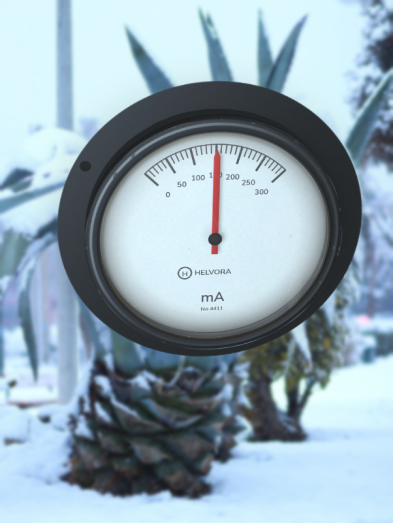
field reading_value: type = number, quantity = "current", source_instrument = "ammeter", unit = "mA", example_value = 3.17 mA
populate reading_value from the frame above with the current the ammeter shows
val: 150 mA
